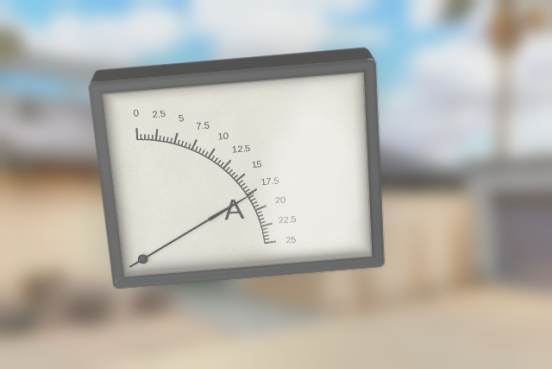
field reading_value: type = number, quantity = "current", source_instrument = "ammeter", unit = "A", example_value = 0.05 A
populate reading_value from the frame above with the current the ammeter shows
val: 17.5 A
